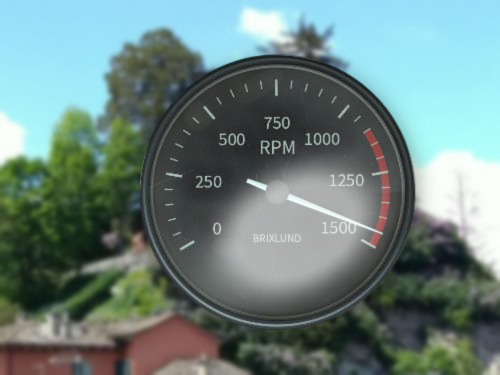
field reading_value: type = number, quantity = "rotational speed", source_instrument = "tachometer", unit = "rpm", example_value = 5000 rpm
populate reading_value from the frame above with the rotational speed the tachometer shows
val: 1450 rpm
